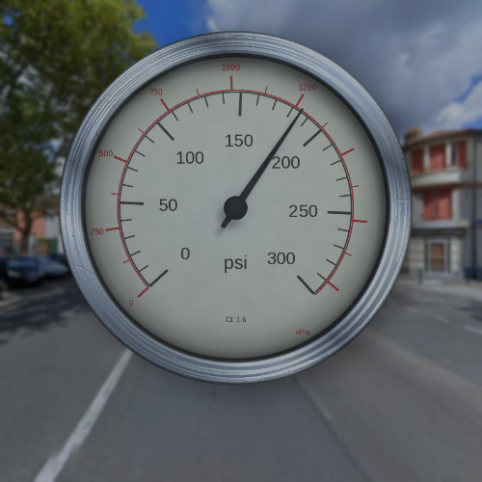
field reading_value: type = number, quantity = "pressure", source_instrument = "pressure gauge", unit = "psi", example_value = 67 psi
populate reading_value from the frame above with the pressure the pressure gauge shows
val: 185 psi
